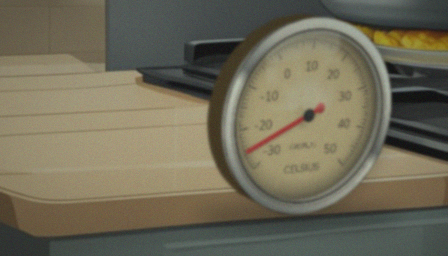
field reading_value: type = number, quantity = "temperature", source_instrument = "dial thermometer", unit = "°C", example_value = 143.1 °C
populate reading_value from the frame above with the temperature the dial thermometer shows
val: -25 °C
